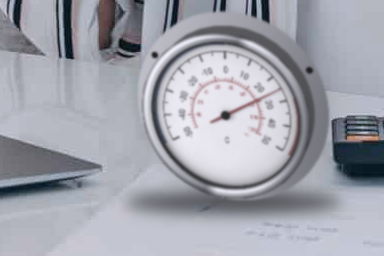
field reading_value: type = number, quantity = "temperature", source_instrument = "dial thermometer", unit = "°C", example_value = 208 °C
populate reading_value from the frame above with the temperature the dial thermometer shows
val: 25 °C
